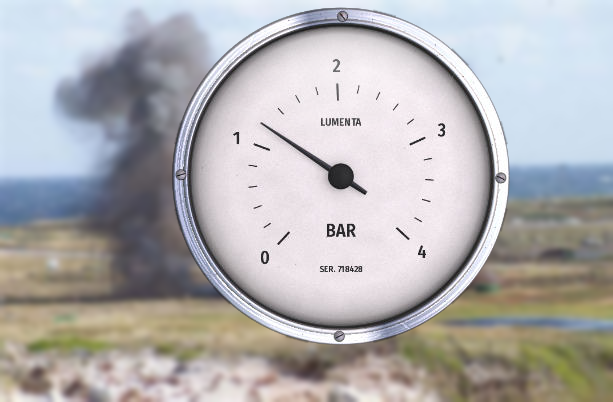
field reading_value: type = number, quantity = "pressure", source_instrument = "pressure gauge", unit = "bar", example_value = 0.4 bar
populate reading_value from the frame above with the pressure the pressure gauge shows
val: 1.2 bar
